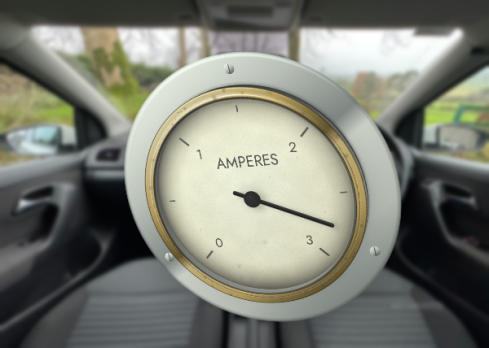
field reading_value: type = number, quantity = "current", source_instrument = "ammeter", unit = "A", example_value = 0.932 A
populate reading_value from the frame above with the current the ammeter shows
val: 2.75 A
